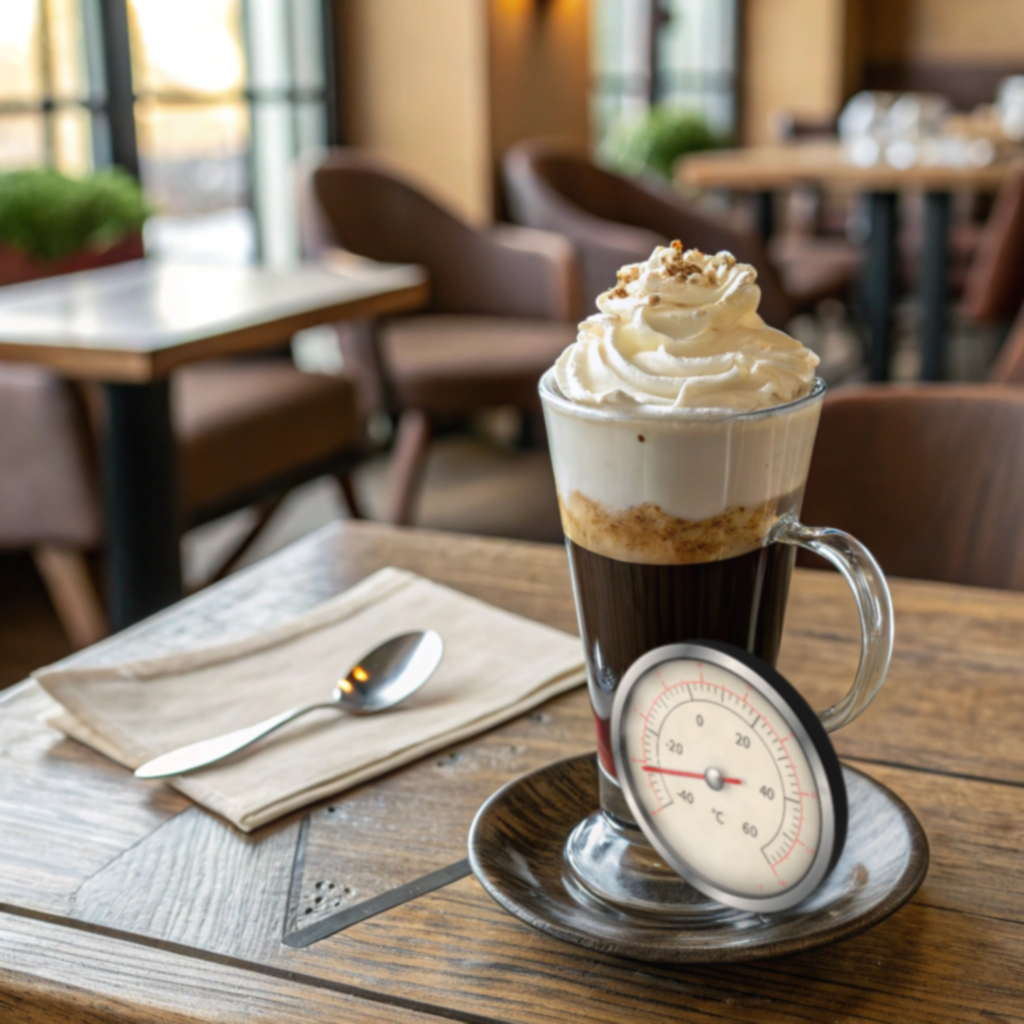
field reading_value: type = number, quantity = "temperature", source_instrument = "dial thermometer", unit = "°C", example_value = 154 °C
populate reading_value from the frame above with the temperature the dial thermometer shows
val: -30 °C
